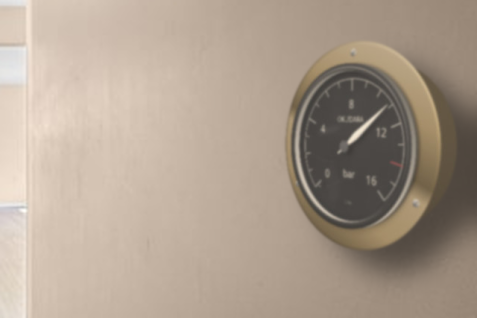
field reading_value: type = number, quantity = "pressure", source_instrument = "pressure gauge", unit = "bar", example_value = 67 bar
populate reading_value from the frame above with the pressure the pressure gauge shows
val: 11 bar
